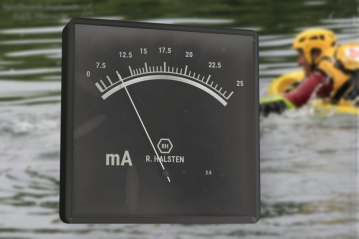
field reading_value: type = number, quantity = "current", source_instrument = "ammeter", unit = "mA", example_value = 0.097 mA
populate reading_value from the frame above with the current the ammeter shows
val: 10 mA
